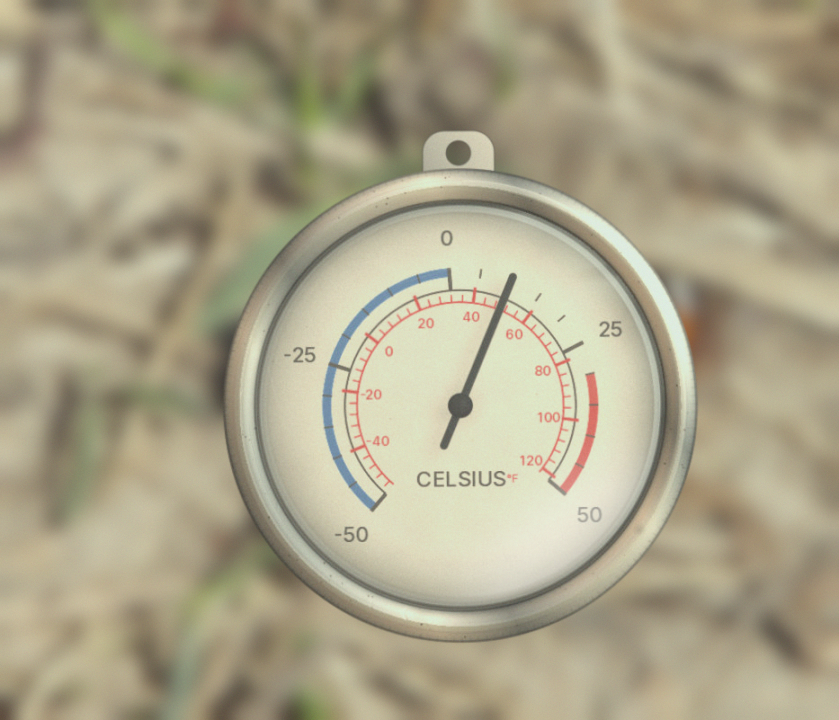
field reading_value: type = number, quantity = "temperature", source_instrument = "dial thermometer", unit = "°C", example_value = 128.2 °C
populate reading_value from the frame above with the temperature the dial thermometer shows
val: 10 °C
